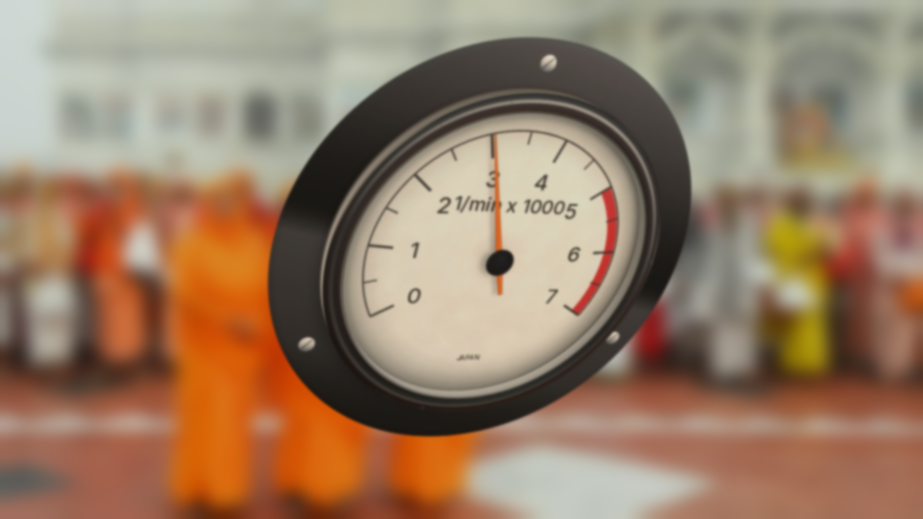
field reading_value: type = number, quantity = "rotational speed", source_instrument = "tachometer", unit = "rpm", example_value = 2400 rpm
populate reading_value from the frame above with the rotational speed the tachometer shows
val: 3000 rpm
